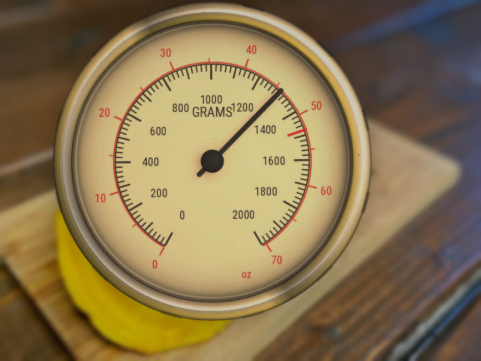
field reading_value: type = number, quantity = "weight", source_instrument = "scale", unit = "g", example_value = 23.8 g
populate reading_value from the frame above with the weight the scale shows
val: 1300 g
